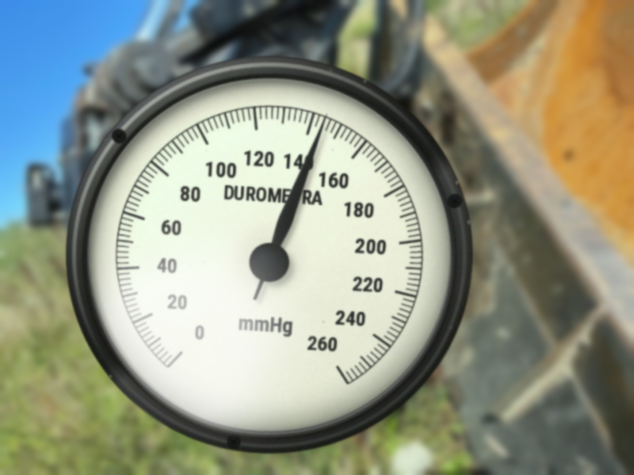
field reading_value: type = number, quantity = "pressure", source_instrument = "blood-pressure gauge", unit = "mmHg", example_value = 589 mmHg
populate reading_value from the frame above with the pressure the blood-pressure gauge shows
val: 144 mmHg
